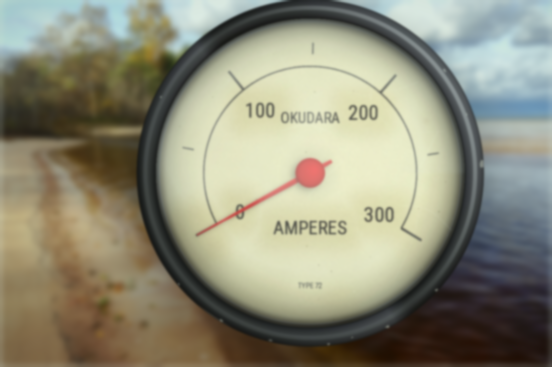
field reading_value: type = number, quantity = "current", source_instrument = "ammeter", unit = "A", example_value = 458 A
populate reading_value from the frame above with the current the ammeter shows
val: 0 A
